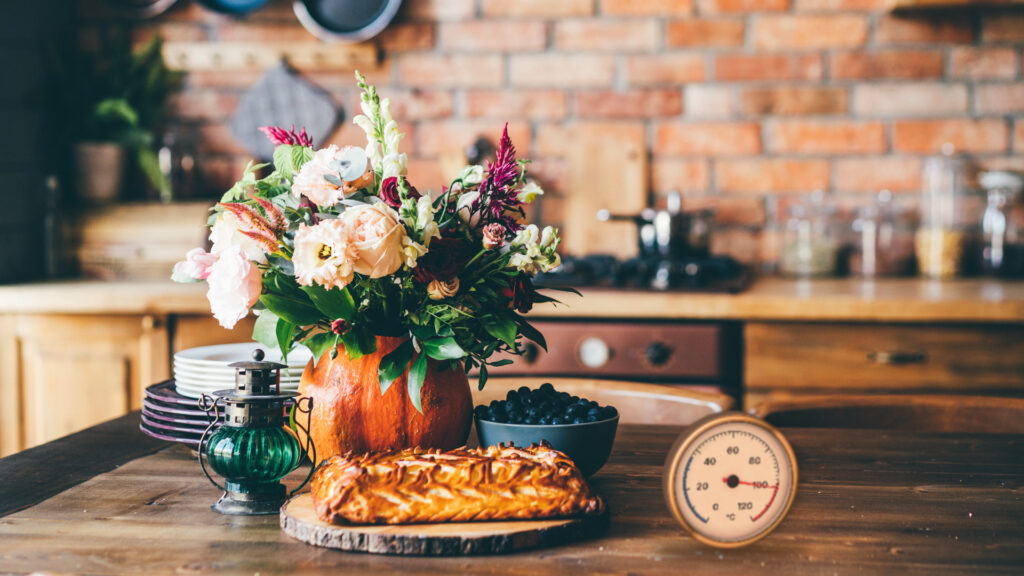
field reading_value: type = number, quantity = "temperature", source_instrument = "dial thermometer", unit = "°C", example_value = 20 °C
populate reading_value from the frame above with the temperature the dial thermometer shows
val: 100 °C
